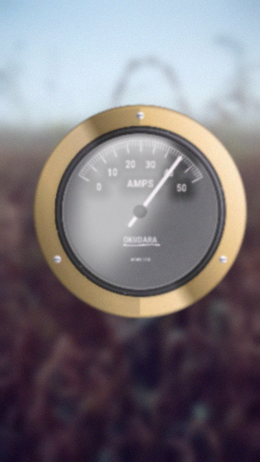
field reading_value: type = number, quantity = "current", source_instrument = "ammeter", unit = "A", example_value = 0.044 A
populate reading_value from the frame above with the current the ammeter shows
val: 40 A
